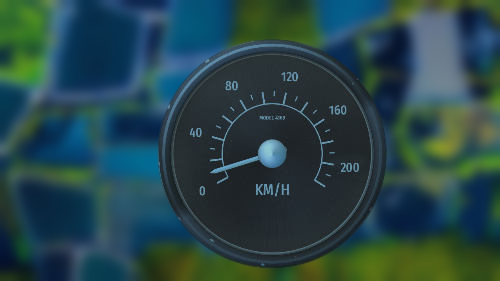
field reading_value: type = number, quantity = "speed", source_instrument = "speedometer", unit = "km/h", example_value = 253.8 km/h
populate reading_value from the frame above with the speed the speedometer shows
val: 10 km/h
